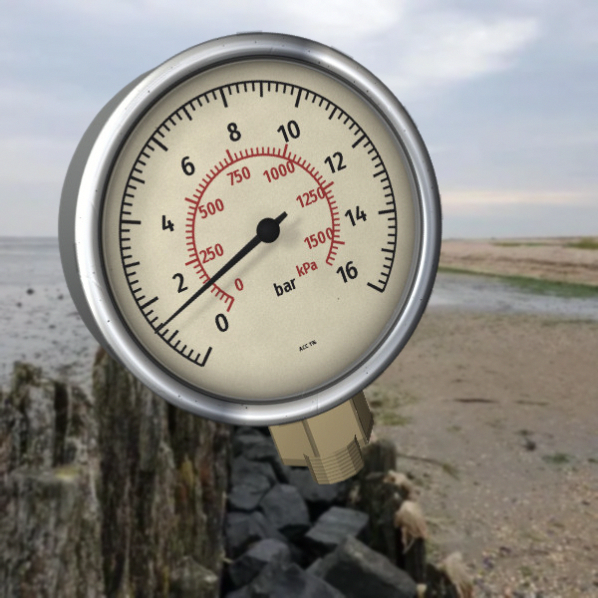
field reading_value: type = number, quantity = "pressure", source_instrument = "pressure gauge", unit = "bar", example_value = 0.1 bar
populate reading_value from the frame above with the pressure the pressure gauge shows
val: 1.4 bar
